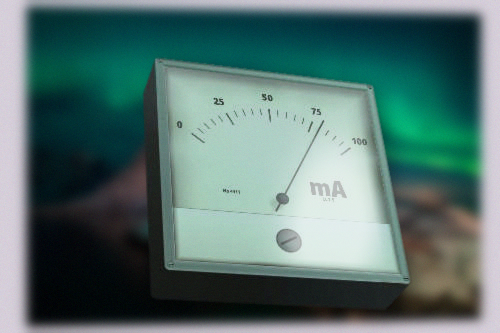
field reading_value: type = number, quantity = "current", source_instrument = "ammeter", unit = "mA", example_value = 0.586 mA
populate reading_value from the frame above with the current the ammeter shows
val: 80 mA
